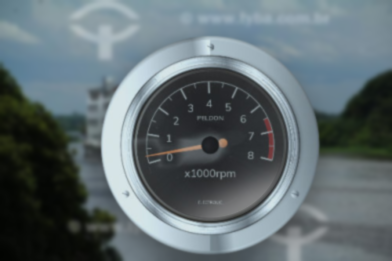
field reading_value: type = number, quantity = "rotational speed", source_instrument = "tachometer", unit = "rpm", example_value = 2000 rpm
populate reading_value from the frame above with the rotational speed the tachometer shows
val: 250 rpm
